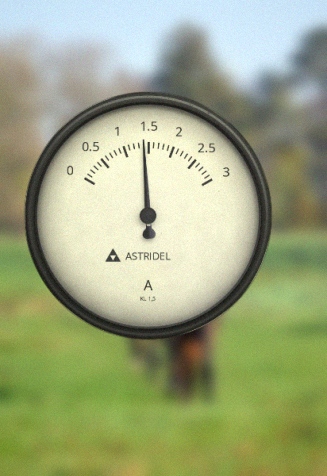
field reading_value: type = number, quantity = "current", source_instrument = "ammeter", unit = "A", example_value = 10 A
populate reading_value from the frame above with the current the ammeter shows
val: 1.4 A
